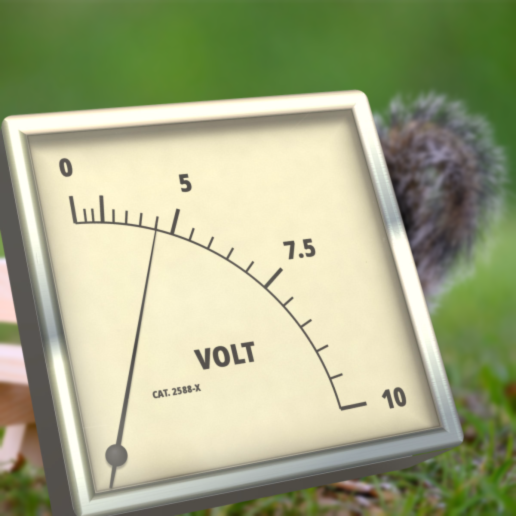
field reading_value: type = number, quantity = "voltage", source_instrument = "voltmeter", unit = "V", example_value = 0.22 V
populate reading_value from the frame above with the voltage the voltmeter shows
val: 4.5 V
